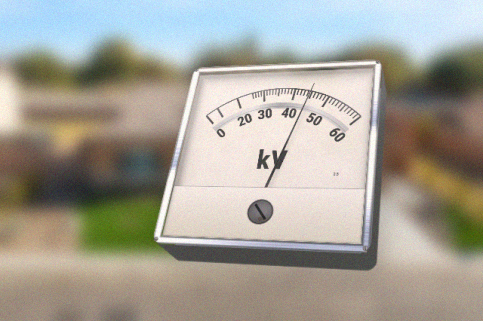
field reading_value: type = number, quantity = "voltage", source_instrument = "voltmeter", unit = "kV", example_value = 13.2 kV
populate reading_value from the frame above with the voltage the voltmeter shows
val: 45 kV
